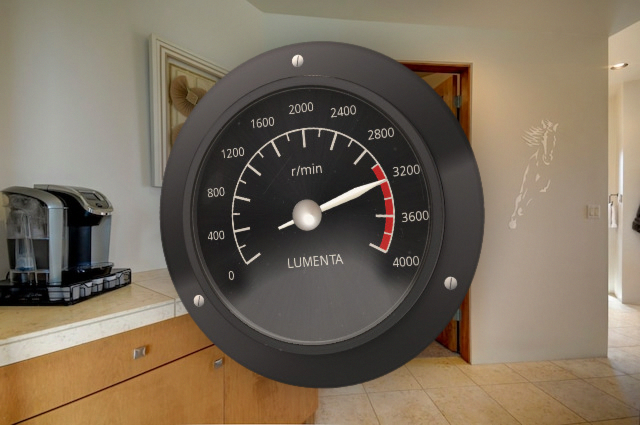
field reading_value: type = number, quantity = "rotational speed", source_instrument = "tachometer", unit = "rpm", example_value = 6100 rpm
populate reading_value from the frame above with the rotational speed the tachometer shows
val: 3200 rpm
